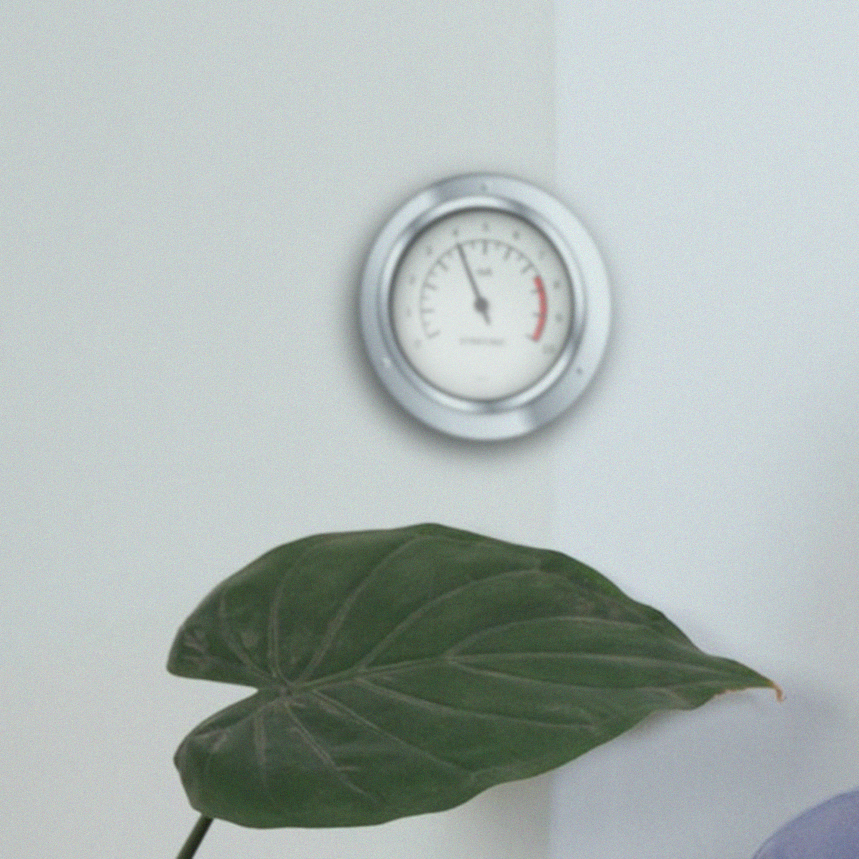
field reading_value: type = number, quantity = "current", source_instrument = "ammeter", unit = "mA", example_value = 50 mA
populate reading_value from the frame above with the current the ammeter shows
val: 4 mA
